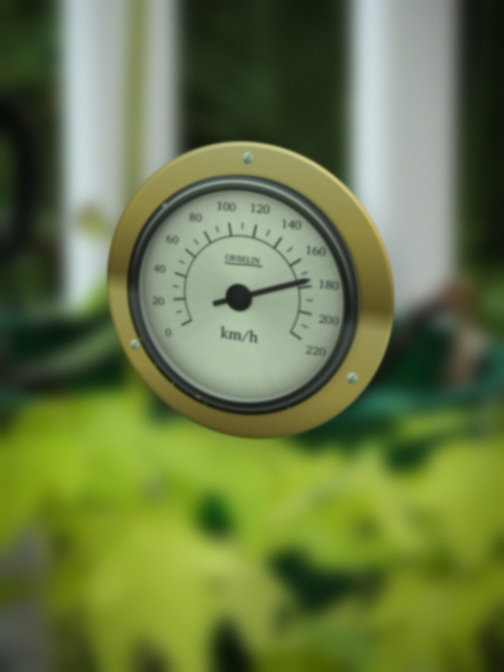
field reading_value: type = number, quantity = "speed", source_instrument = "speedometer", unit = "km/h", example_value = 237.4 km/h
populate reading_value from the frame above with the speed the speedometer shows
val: 175 km/h
